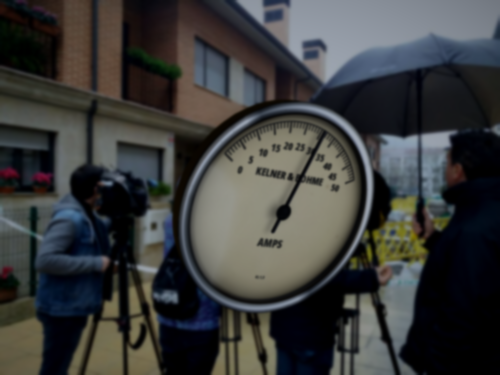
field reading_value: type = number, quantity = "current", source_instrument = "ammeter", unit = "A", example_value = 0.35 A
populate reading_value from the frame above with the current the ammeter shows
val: 30 A
